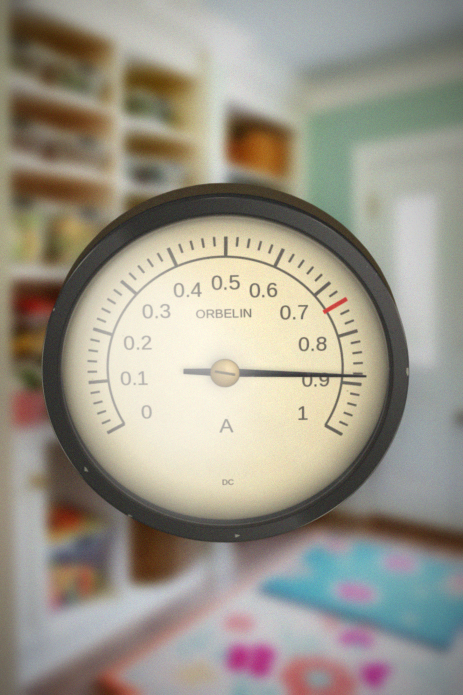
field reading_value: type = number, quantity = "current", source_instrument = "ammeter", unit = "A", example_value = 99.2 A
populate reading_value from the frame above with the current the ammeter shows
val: 0.88 A
